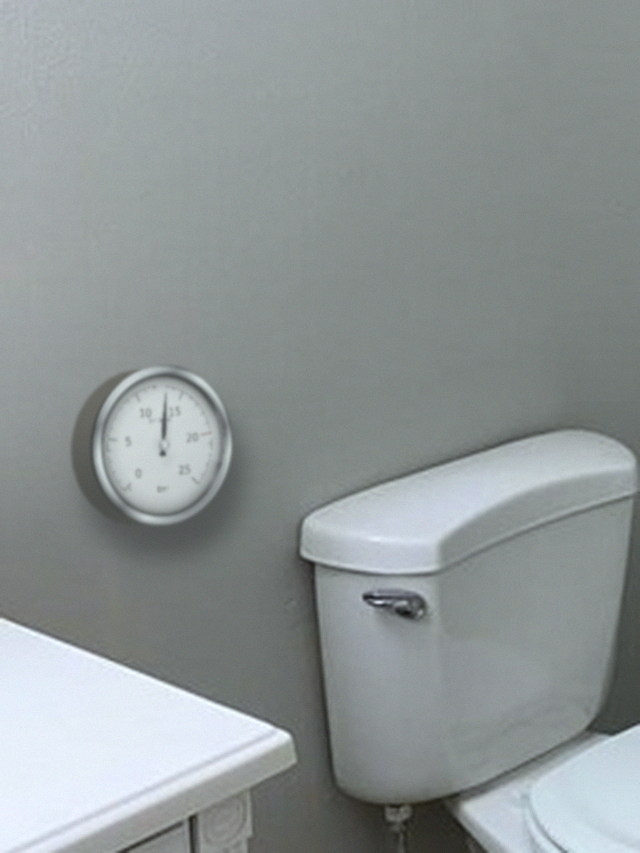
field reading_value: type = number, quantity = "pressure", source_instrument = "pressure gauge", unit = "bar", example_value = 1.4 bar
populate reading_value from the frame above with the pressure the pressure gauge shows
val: 13 bar
